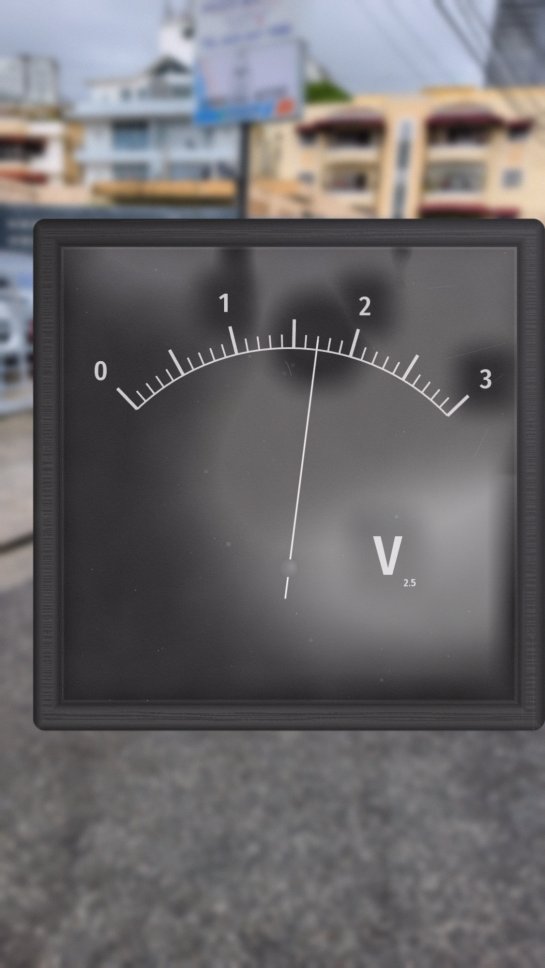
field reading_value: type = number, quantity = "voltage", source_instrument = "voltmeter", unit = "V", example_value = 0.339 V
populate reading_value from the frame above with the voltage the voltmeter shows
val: 1.7 V
